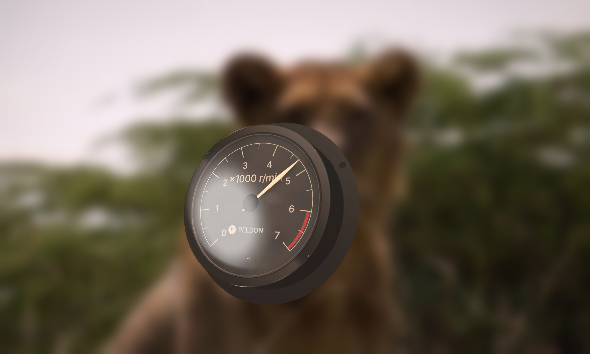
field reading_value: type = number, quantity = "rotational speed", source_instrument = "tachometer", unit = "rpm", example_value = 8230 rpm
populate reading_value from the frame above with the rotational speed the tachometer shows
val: 4750 rpm
